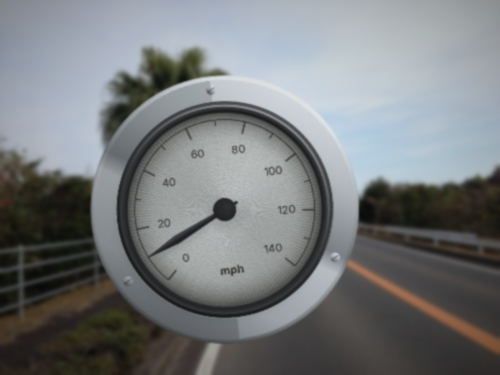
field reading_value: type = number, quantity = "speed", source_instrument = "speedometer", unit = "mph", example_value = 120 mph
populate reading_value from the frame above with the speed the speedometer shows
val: 10 mph
